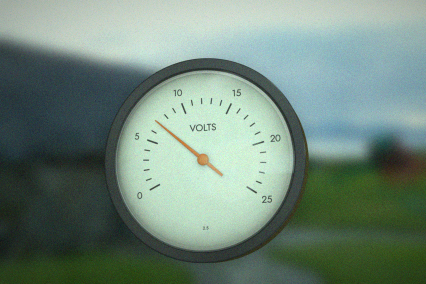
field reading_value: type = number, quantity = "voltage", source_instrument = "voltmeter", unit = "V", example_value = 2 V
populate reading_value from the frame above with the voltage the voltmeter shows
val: 7 V
